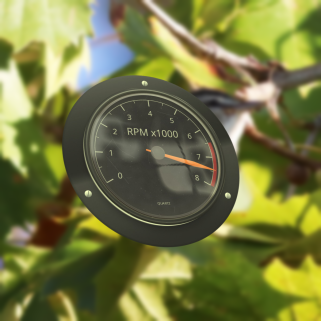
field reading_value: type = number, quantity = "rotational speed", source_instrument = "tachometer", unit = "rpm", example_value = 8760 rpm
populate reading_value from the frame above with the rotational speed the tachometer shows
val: 7500 rpm
